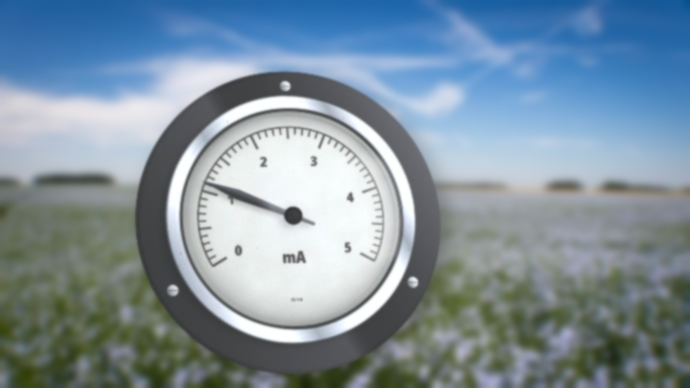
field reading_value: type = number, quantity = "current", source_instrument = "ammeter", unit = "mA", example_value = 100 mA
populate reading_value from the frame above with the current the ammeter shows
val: 1.1 mA
